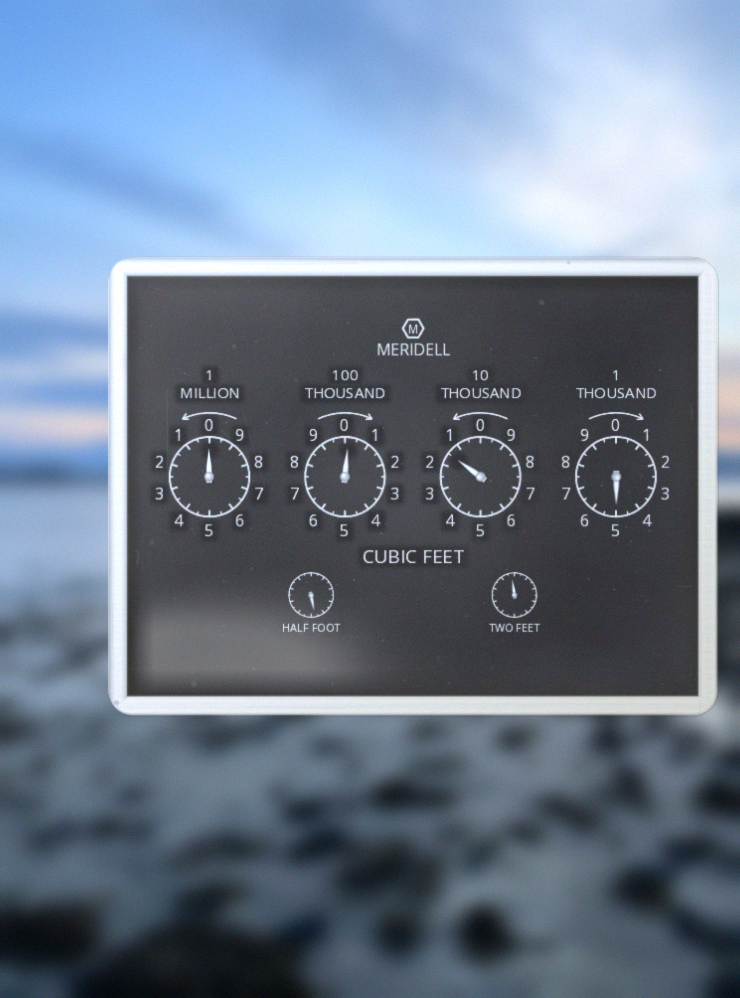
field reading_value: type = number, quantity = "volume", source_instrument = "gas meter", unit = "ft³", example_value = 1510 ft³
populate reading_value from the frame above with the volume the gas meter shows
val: 1500 ft³
